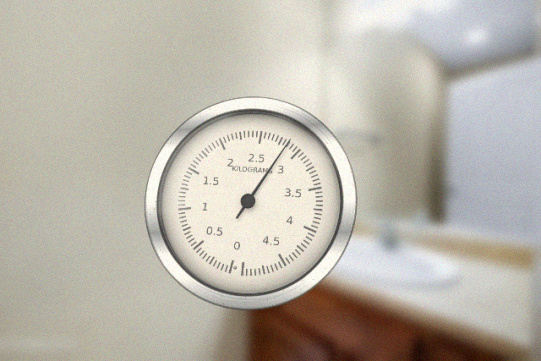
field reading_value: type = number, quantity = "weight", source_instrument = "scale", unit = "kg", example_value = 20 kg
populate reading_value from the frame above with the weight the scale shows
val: 2.85 kg
